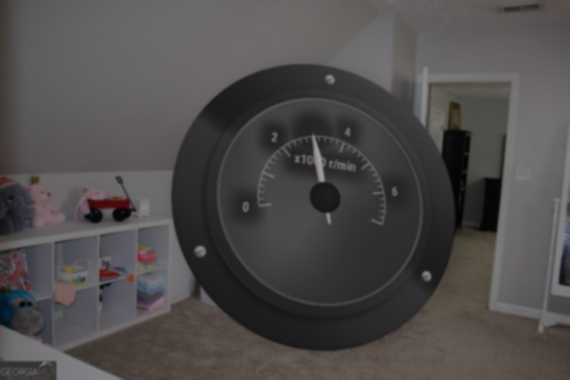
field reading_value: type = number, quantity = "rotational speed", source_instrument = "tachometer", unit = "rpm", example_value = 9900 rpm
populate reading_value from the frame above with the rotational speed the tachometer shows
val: 3000 rpm
